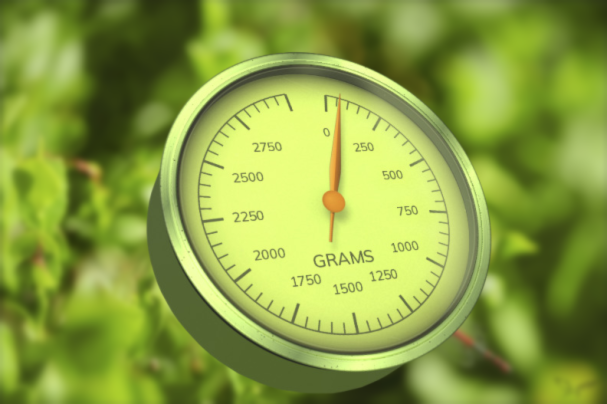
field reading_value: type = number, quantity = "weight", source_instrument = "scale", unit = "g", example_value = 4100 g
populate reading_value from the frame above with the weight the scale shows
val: 50 g
